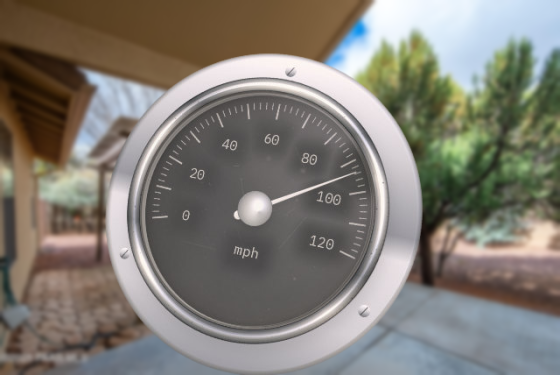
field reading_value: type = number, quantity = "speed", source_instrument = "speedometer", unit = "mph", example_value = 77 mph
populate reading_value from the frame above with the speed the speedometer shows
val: 94 mph
